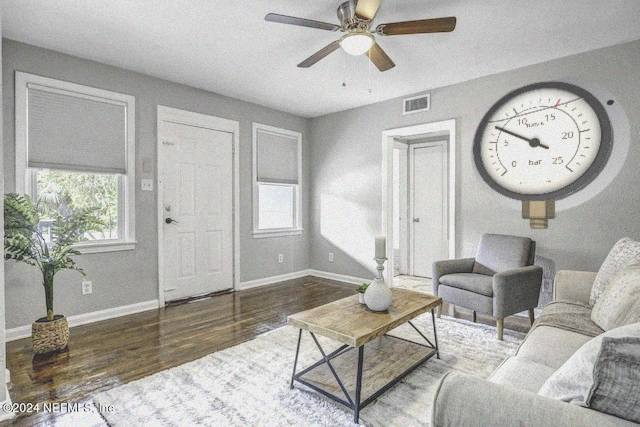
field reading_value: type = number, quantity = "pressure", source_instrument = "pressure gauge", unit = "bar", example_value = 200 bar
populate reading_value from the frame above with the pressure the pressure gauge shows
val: 7 bar
